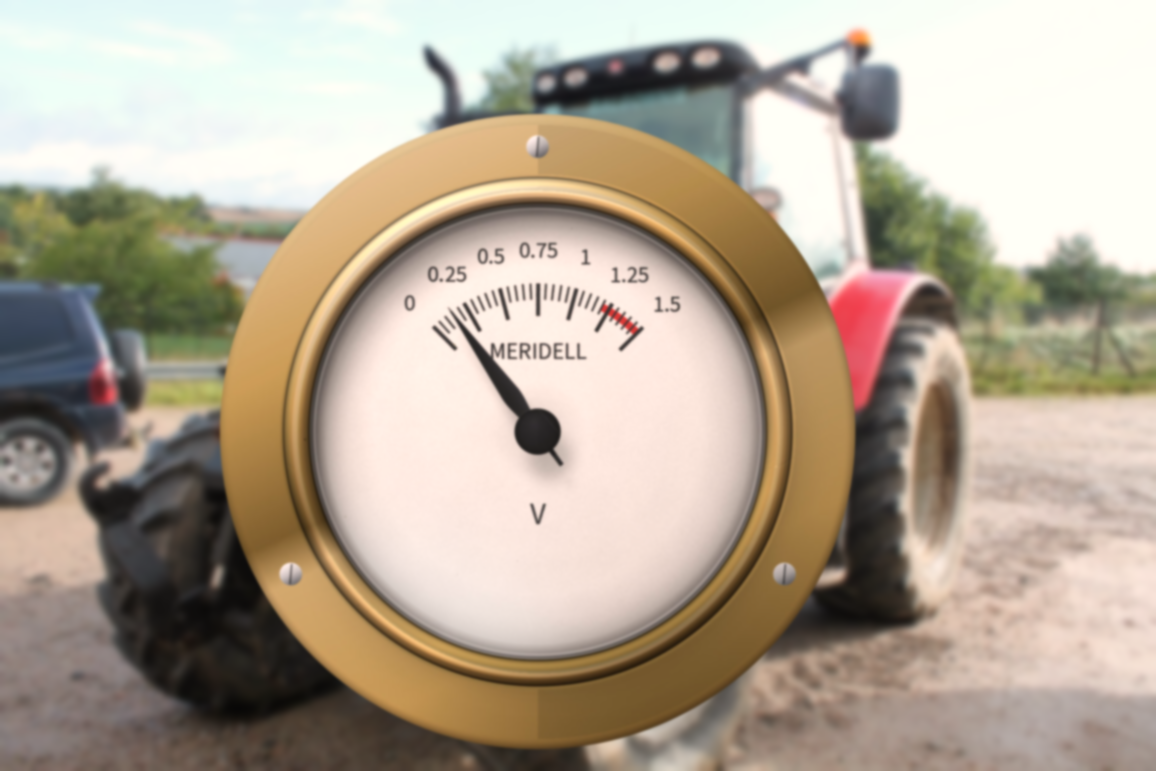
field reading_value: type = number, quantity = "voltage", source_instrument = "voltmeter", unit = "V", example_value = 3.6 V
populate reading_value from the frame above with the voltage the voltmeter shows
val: 0.15 V
